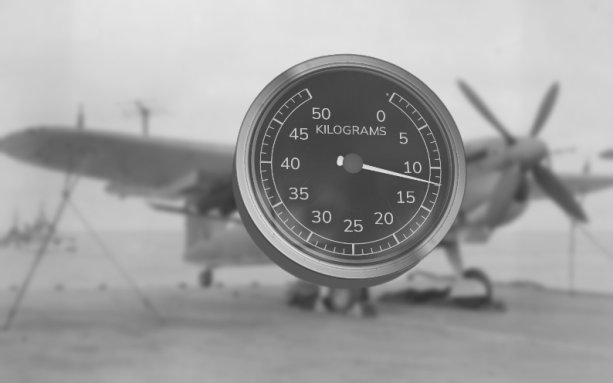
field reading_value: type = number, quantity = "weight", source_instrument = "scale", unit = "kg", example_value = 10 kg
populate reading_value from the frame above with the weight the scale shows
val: 12 kg
